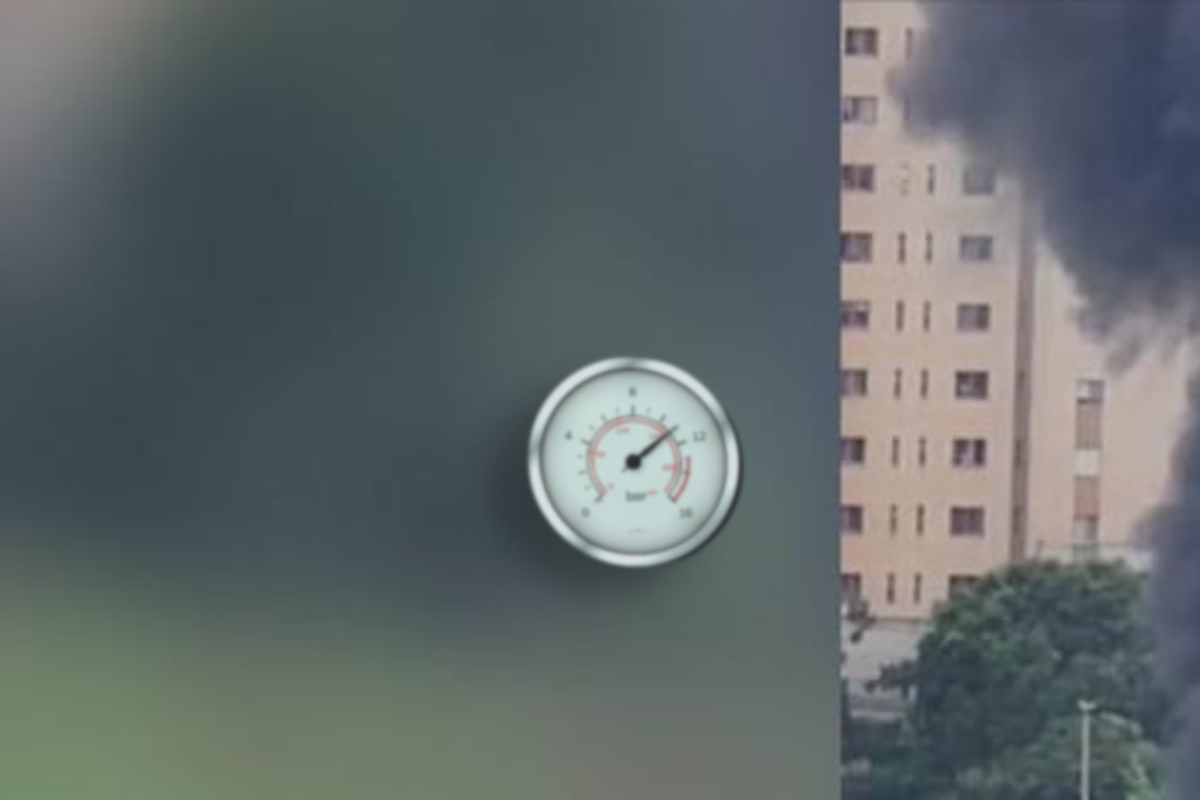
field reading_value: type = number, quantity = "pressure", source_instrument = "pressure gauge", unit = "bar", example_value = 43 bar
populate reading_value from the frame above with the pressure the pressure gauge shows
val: 11 bar
